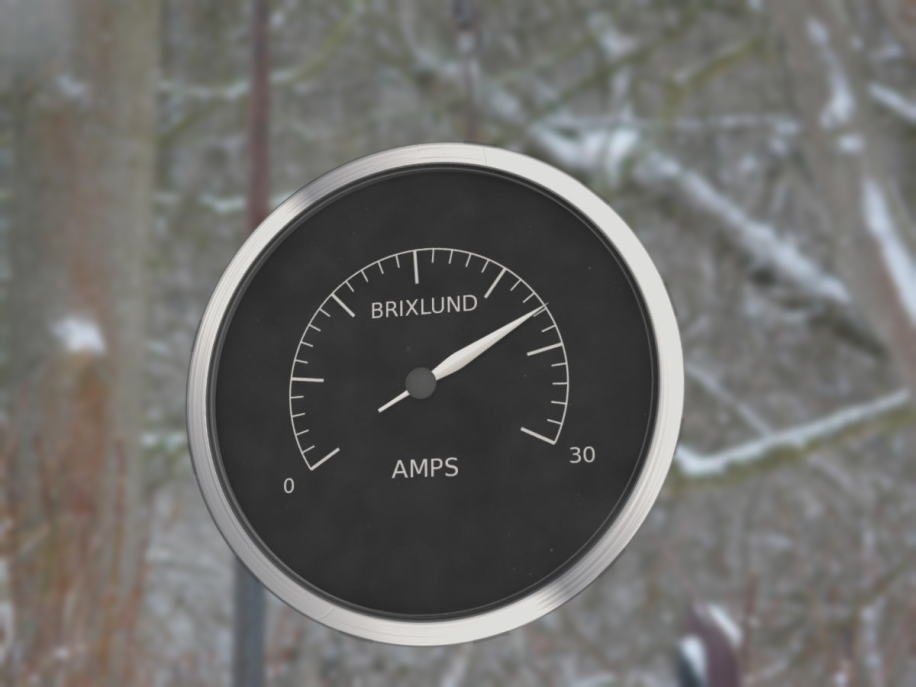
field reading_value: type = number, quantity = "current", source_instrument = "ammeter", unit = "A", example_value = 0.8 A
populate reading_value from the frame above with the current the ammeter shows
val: 23 A
